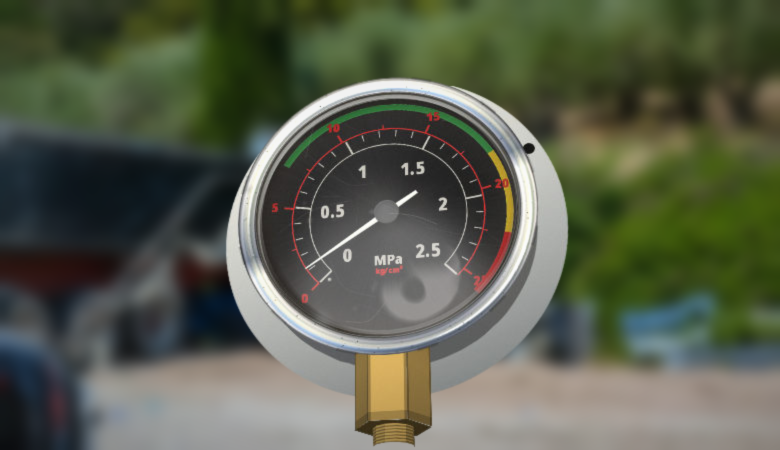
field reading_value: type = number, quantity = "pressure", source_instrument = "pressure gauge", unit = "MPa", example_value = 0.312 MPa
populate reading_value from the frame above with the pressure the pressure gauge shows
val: 0.1 MPa
